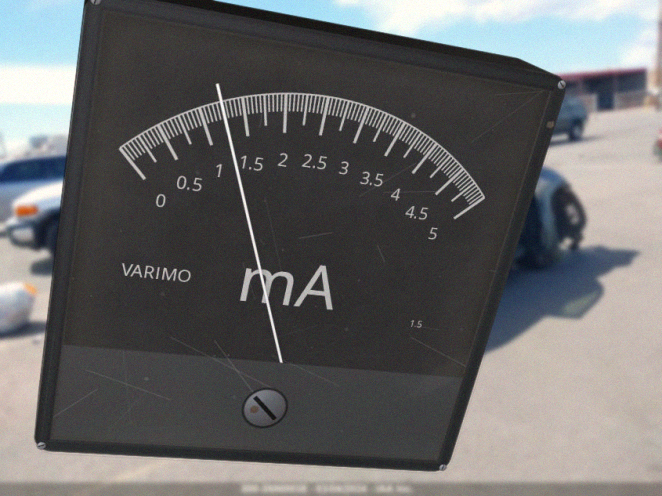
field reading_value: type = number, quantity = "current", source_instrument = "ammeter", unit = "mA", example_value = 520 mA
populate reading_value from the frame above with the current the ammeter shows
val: 1.25 mA
